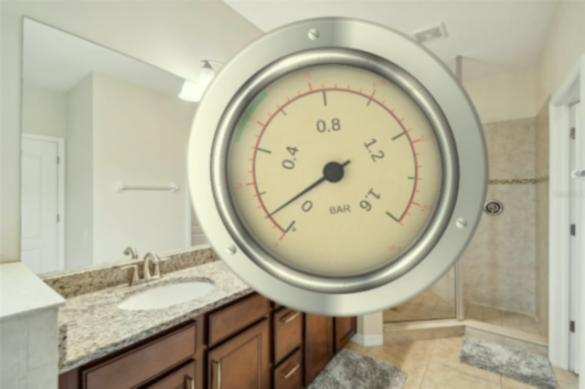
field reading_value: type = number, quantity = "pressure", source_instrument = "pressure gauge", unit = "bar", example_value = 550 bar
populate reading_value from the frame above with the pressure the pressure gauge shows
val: 0.1 bar
